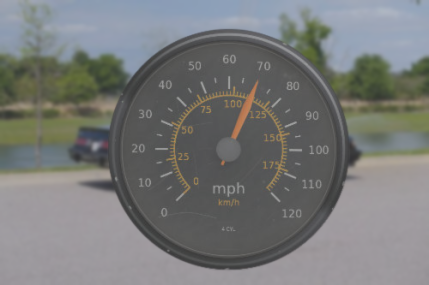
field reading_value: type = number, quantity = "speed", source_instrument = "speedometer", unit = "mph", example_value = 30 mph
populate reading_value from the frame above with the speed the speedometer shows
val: 70 mph
